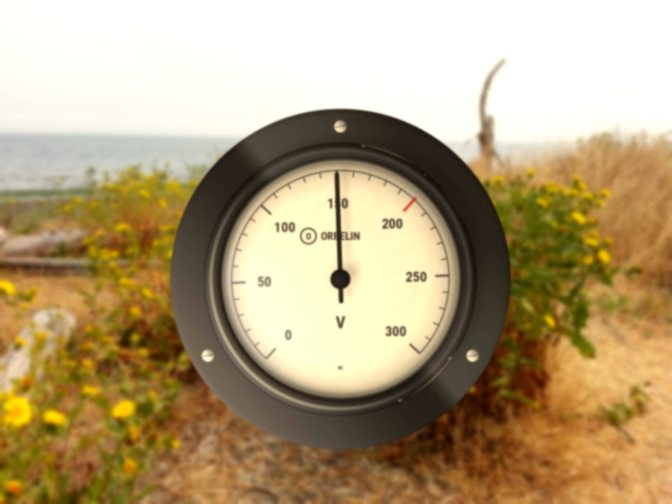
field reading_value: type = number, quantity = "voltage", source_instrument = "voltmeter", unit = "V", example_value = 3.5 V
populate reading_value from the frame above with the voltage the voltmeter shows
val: 150 V
